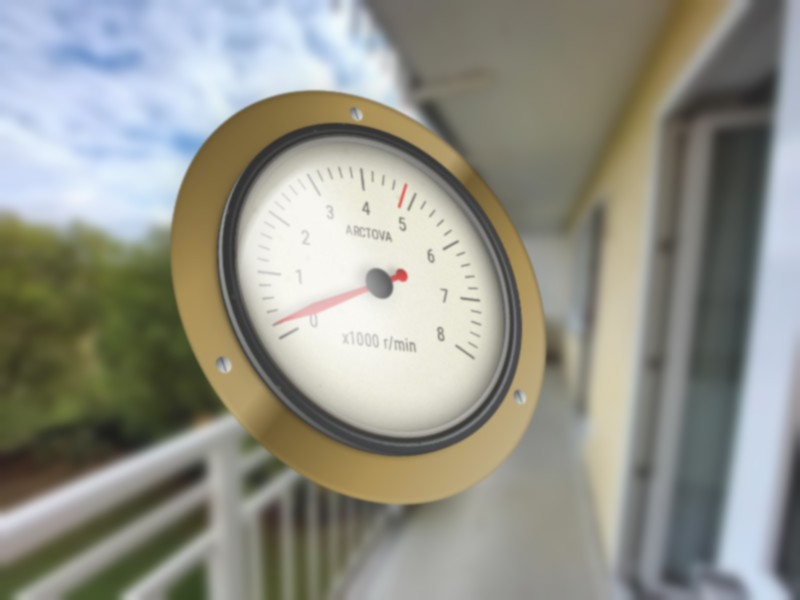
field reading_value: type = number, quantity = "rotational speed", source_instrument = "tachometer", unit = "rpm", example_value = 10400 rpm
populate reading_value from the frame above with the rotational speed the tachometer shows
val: 200 rpm
